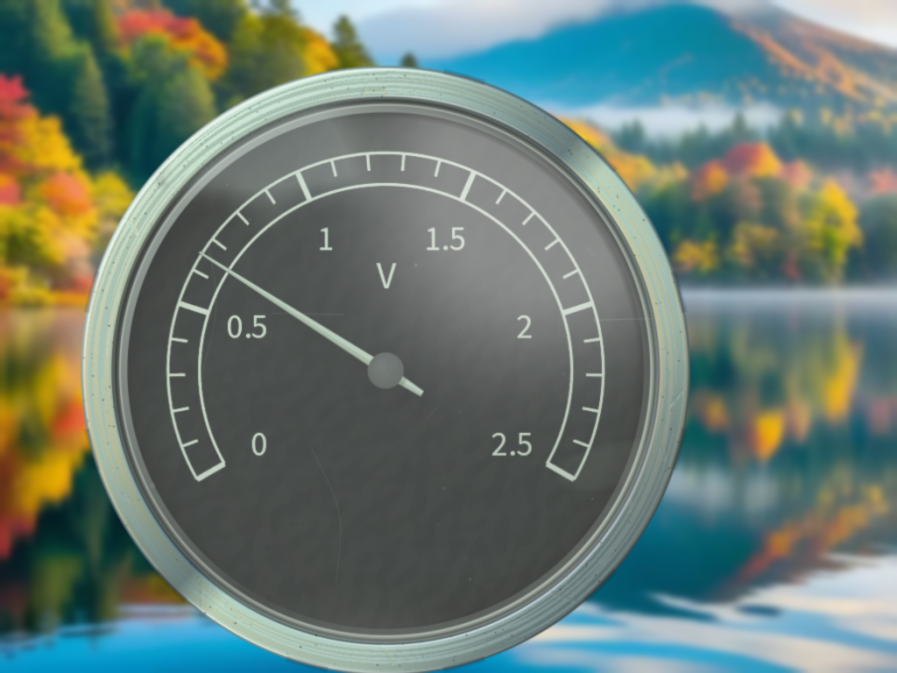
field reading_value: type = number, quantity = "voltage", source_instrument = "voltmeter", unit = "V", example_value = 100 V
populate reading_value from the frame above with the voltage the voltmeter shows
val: 0.65 V
